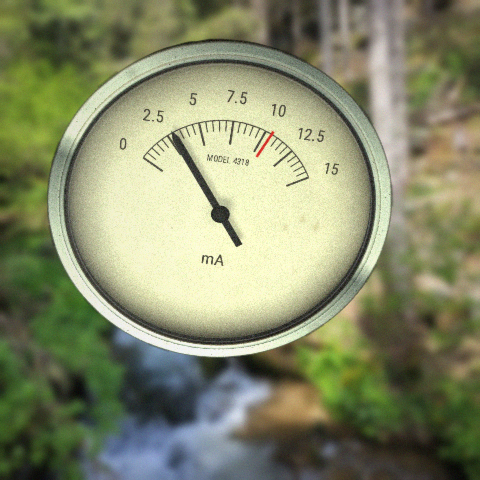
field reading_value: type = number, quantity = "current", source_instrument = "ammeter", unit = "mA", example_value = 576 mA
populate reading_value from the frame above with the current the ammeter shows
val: 3 mA
